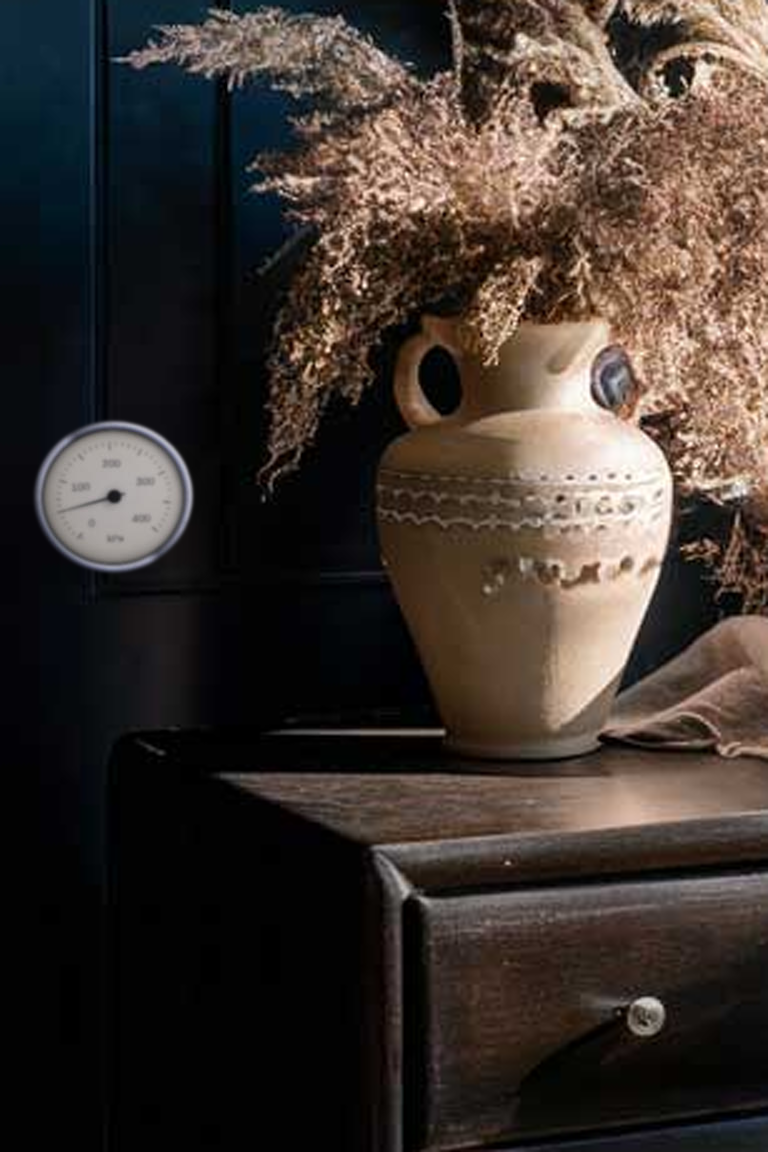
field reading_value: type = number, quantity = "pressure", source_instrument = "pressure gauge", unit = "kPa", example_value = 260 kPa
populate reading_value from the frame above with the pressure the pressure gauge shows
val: 50 kPa
